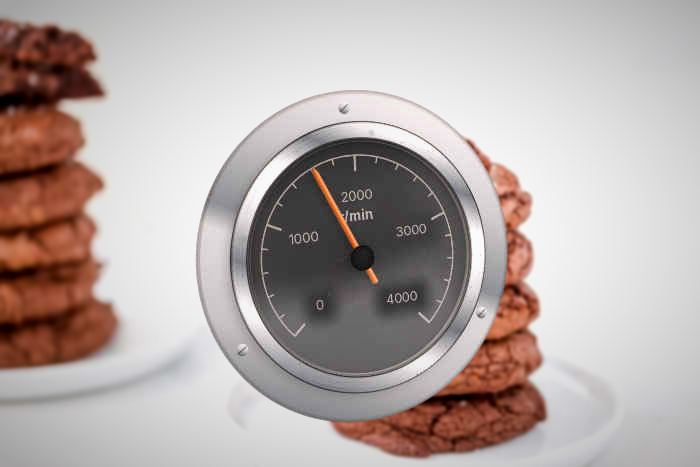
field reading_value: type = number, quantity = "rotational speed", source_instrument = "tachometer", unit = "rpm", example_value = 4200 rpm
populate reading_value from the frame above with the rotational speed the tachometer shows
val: 1600 rpm
